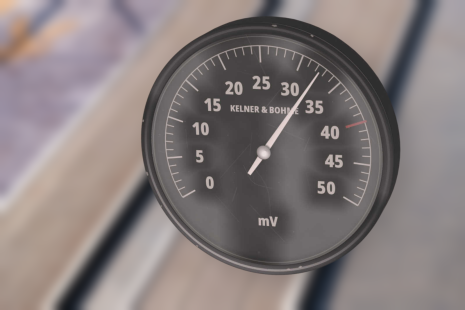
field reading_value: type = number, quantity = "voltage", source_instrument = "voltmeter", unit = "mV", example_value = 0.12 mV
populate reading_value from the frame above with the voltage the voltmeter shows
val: 32.5 mV
